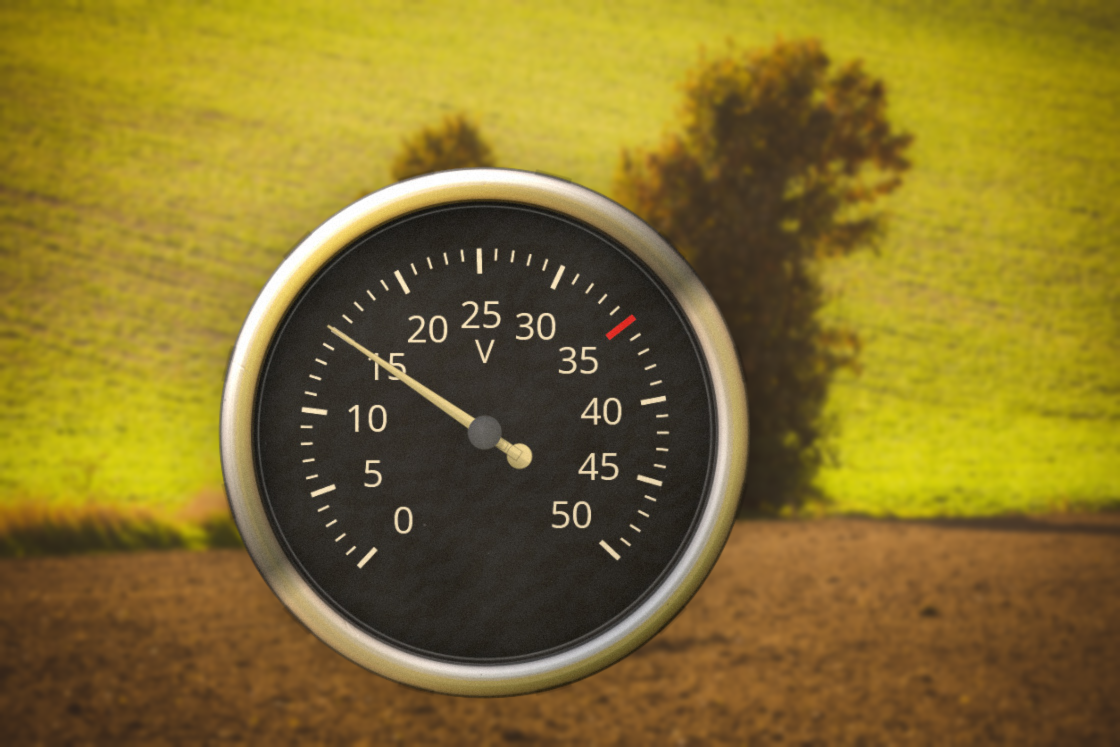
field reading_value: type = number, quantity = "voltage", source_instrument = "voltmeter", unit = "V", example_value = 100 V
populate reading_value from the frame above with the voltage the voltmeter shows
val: 15 V
